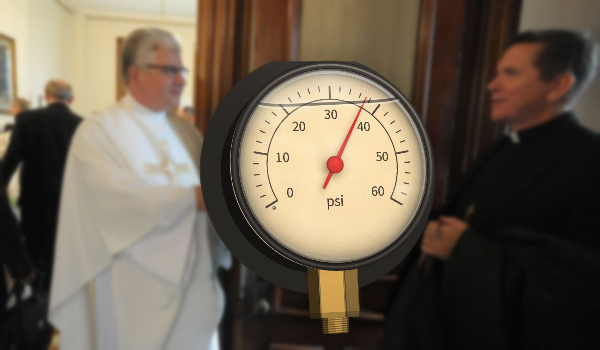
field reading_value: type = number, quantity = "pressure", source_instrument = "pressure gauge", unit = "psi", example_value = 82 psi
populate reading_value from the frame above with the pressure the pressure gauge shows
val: 37 psi
